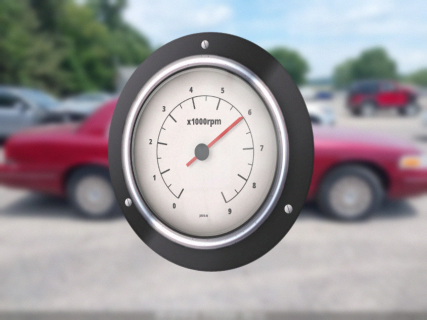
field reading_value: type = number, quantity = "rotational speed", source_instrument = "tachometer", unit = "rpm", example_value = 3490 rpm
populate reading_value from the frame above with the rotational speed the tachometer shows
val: 6000 rpm
